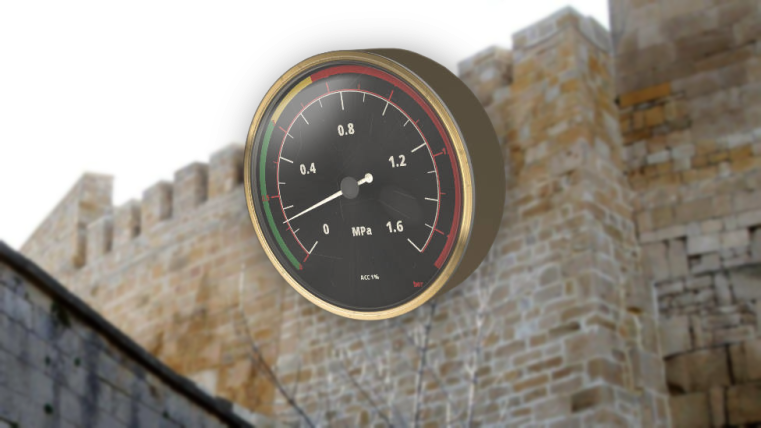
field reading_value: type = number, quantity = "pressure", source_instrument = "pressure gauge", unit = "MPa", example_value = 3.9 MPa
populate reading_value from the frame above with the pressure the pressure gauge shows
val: 0.15 MPa
